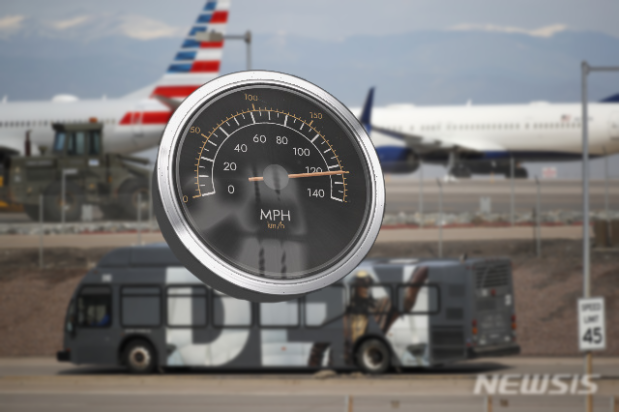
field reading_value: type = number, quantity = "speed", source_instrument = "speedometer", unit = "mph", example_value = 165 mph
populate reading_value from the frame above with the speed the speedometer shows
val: 125 mph
